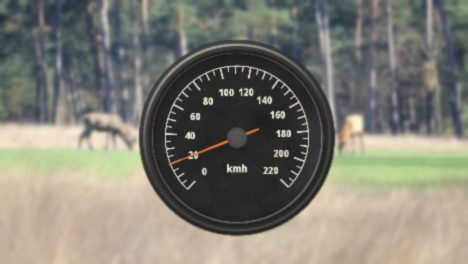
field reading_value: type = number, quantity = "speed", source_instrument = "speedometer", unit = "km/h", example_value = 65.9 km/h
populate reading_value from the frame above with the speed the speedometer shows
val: 20 km/h
